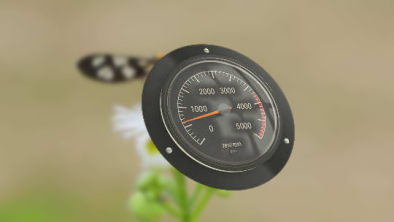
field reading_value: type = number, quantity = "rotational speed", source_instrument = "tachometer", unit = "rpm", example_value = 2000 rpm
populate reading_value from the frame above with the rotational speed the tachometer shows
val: 600 rpm
